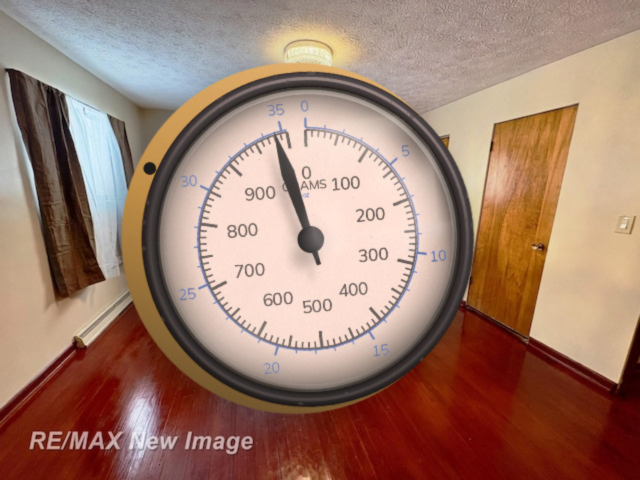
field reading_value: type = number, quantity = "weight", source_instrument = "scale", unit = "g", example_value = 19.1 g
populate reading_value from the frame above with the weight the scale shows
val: 980 g
